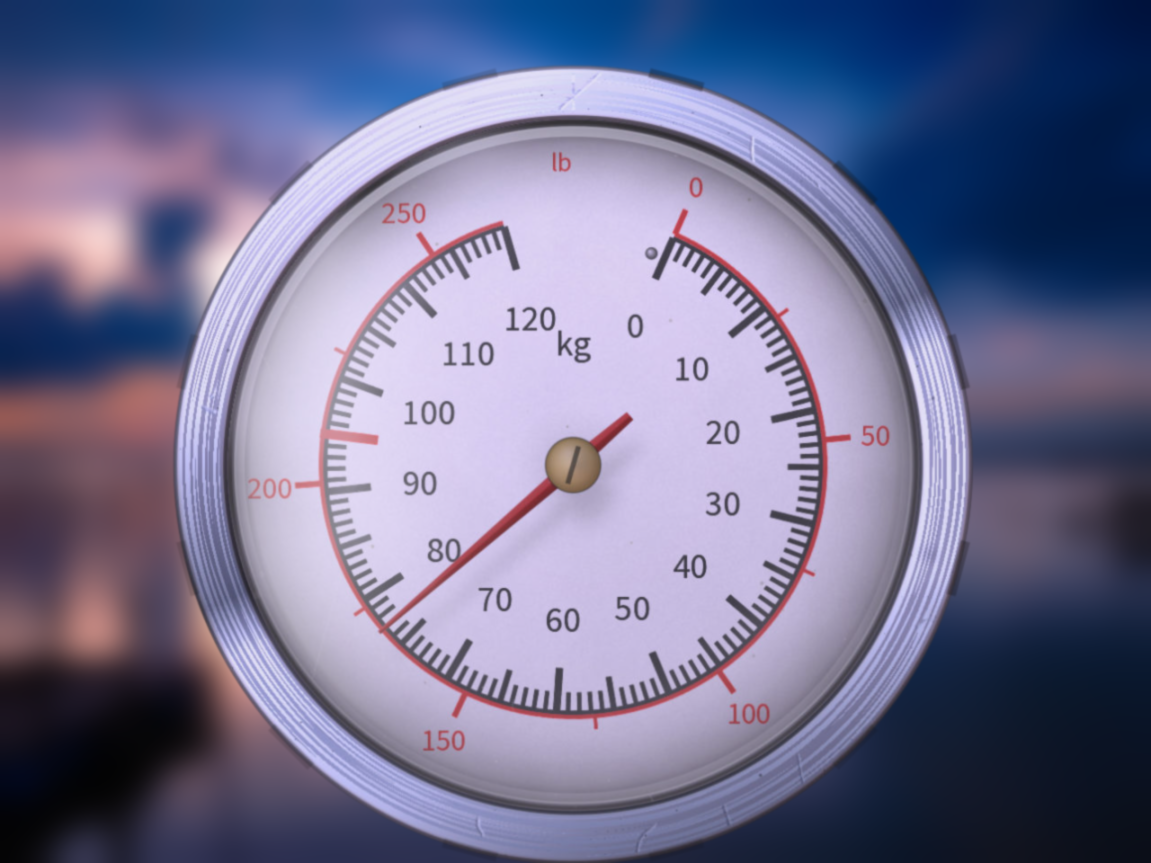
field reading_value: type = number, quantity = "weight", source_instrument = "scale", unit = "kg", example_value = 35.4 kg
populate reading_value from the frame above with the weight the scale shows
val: 77 kg
